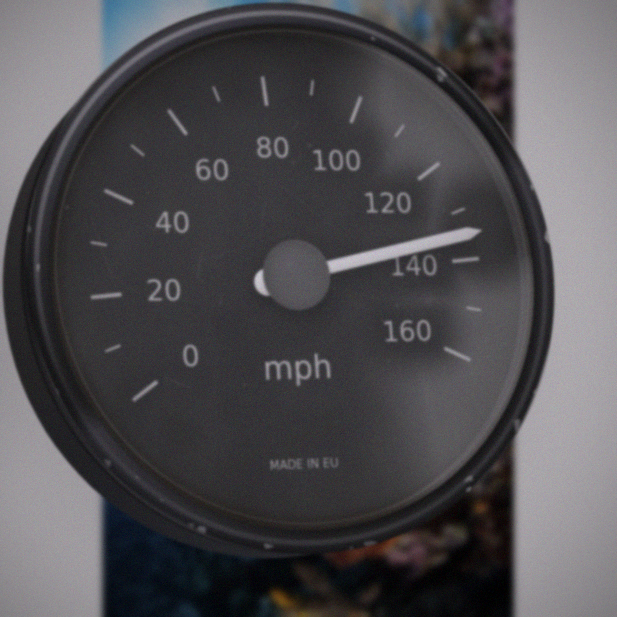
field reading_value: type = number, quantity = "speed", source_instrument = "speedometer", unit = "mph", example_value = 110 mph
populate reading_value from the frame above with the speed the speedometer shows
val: 135 mph
